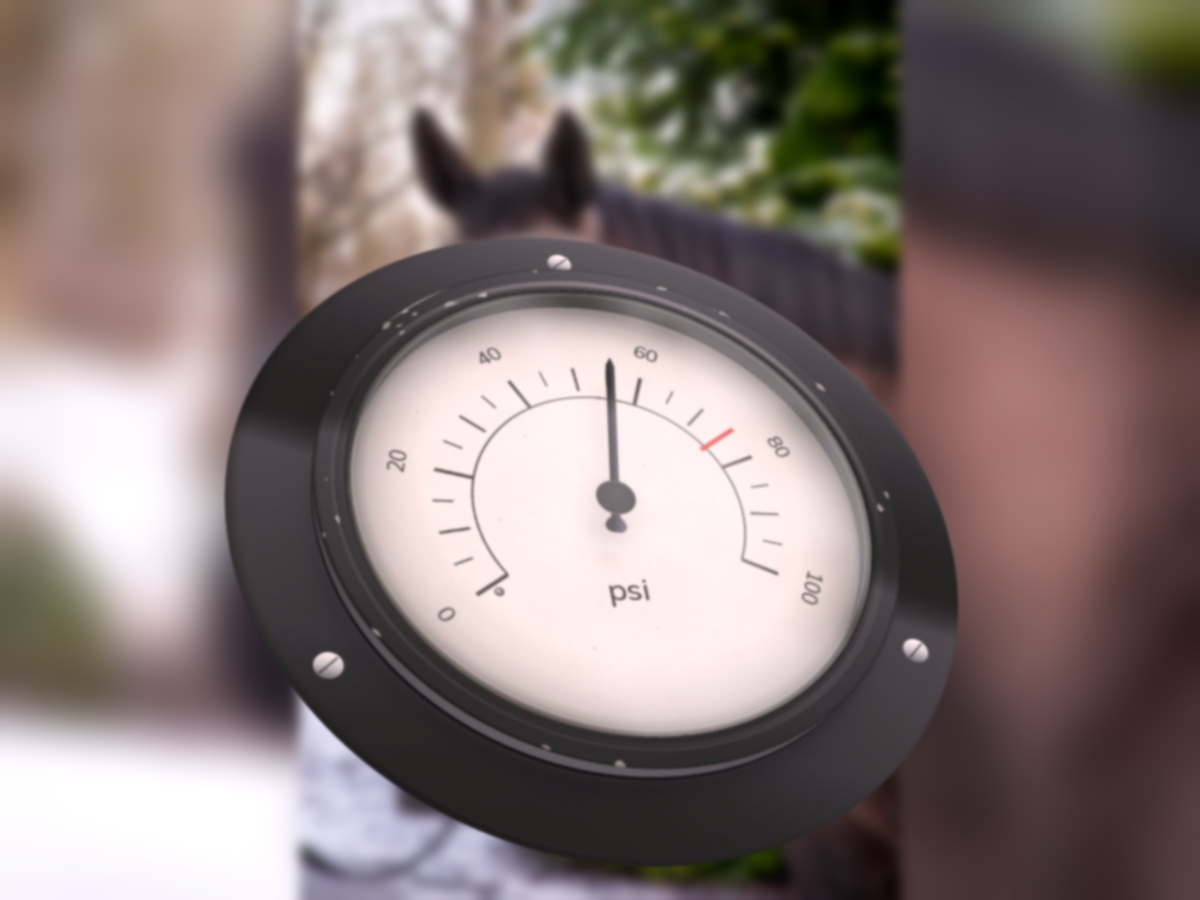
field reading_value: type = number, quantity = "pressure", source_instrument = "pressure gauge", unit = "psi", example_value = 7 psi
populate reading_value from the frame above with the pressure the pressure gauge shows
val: 55 psi
